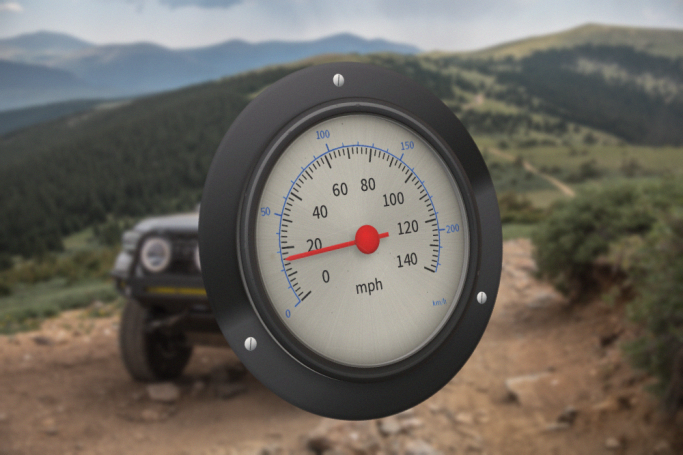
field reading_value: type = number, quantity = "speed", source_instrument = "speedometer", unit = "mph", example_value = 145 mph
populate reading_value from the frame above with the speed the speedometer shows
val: 16 mph
